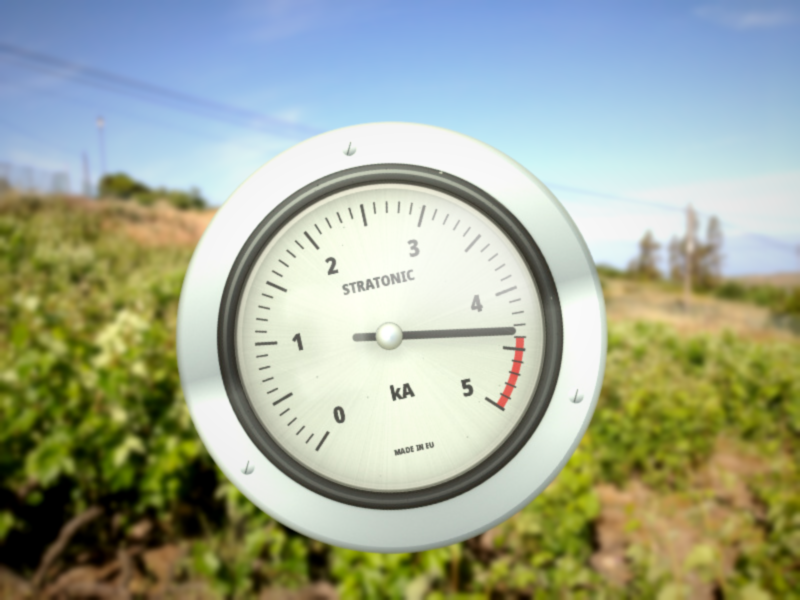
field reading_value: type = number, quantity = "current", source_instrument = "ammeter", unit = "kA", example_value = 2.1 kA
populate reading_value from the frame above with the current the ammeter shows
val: 4.35 kA
